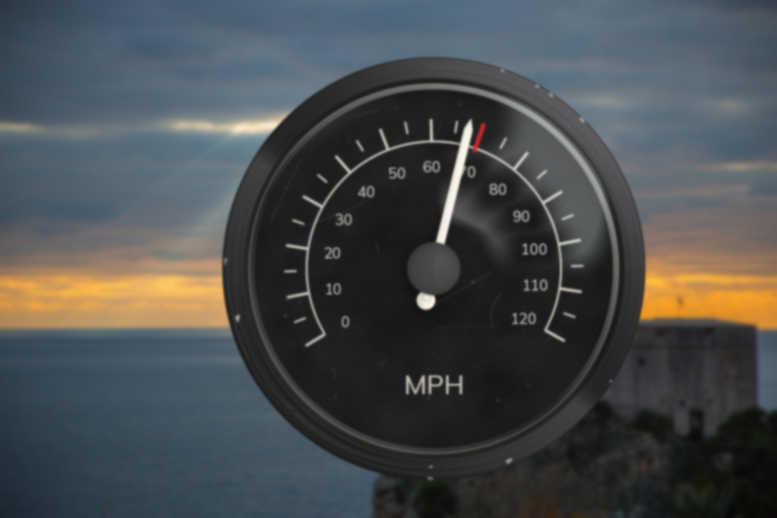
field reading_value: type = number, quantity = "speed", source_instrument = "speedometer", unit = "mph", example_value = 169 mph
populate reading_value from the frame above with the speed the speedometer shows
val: 67.5 mph
